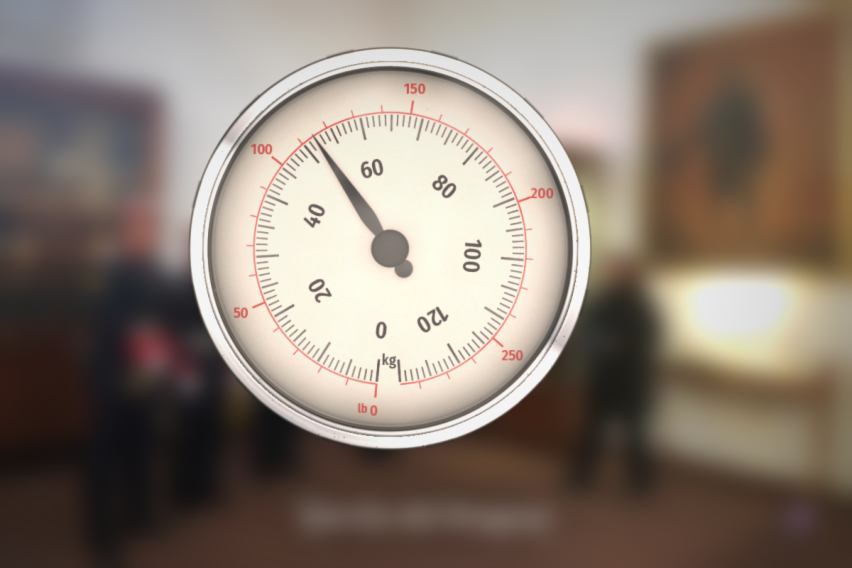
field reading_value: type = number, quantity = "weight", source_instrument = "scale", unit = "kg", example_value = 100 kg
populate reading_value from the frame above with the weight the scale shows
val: 52 kg
